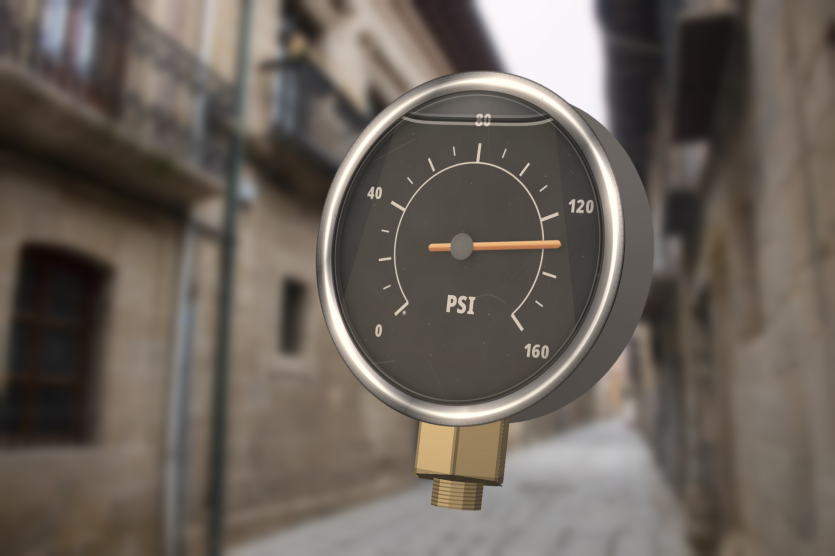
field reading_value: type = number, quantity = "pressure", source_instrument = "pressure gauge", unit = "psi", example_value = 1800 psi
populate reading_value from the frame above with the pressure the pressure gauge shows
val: 130 psi
